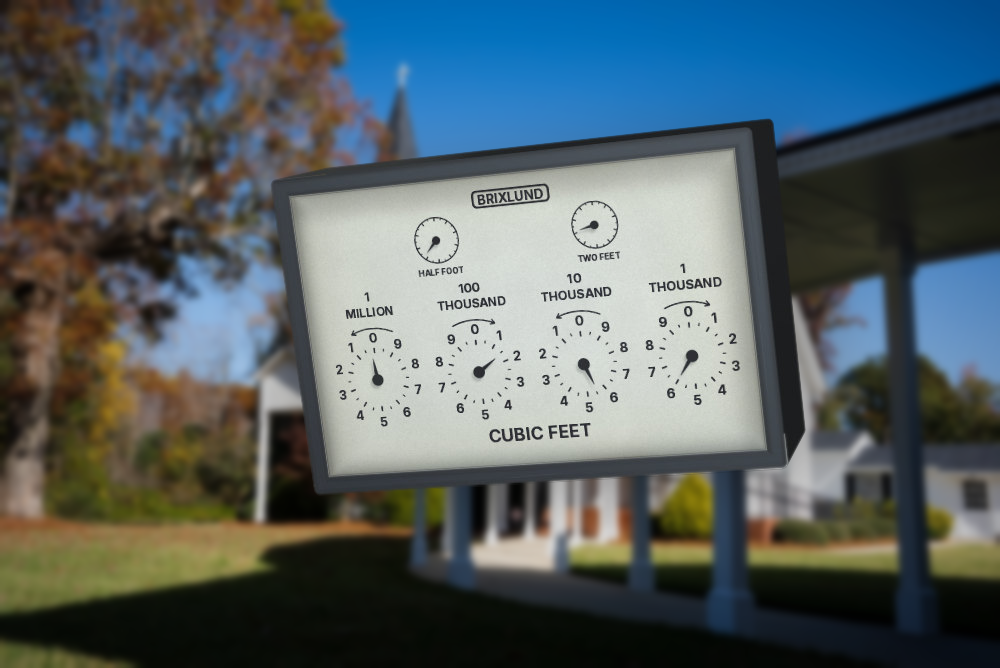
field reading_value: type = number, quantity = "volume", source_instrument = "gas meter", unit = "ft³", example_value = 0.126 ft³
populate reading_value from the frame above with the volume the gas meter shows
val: 15600 ft³
